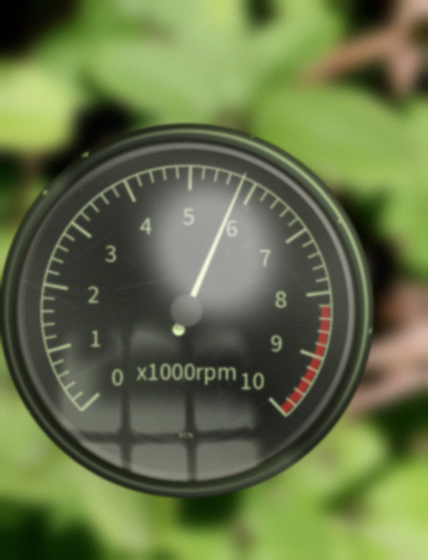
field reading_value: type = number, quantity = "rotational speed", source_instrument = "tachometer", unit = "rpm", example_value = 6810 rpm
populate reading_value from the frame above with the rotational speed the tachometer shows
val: 5800 rpm
